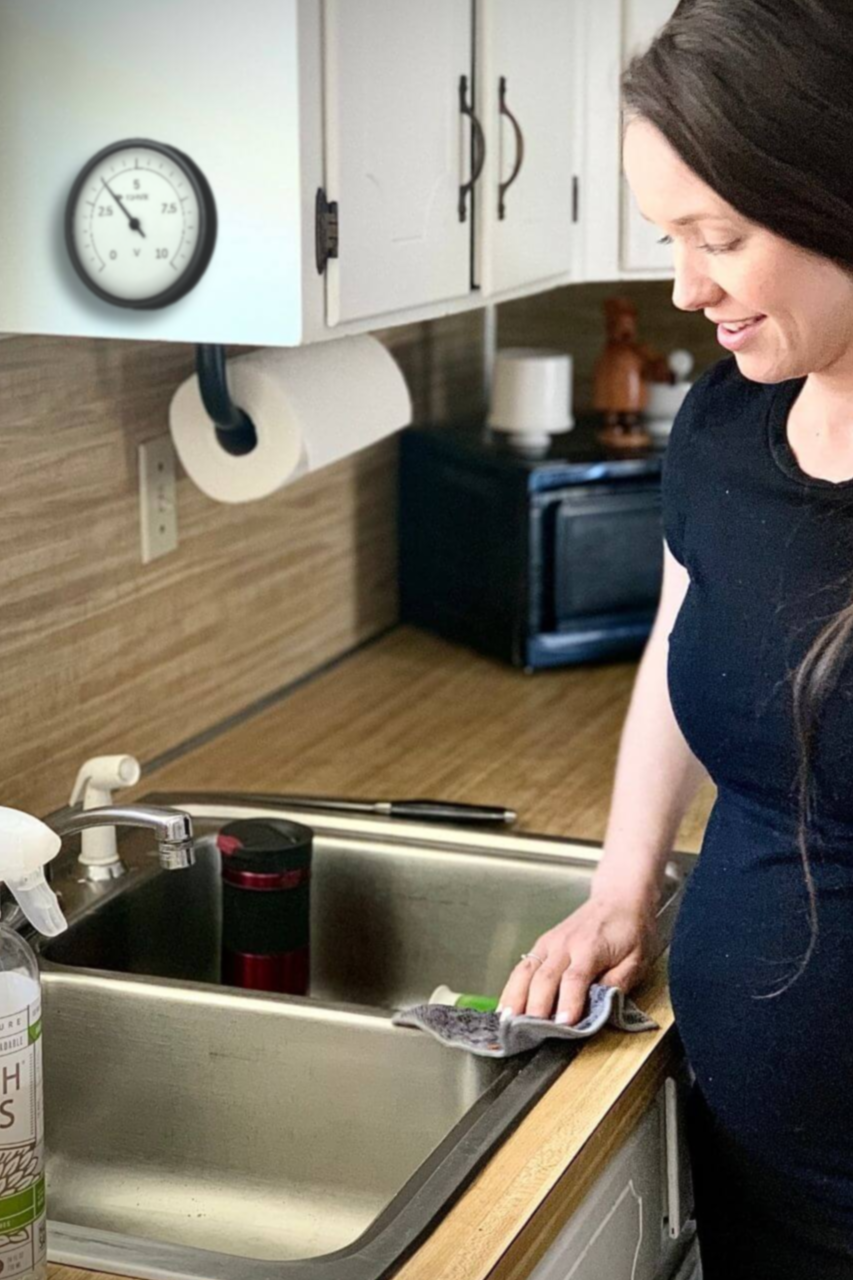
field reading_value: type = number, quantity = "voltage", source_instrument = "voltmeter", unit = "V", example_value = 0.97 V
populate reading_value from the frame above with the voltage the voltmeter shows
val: 3.5 V
